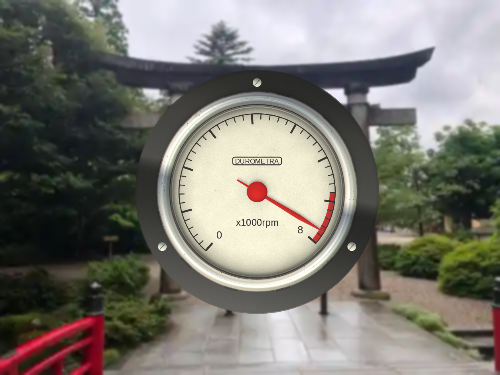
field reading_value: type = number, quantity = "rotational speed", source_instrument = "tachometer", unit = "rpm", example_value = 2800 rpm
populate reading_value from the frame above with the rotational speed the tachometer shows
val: 7700 rpm
